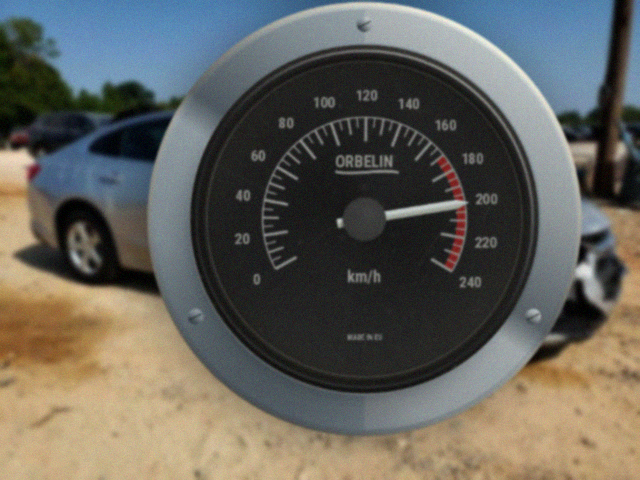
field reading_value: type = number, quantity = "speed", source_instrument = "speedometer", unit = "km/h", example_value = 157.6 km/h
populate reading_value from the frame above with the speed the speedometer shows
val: 200 km/h
